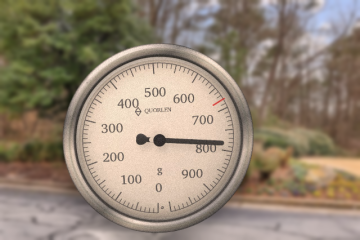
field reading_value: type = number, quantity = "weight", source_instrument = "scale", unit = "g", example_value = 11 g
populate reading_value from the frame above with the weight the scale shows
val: 780 g
